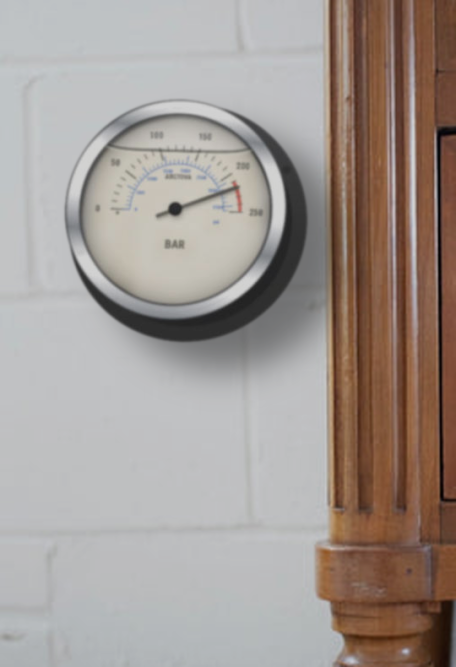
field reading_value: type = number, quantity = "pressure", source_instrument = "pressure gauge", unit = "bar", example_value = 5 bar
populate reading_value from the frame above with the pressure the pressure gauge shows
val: 220 bar
